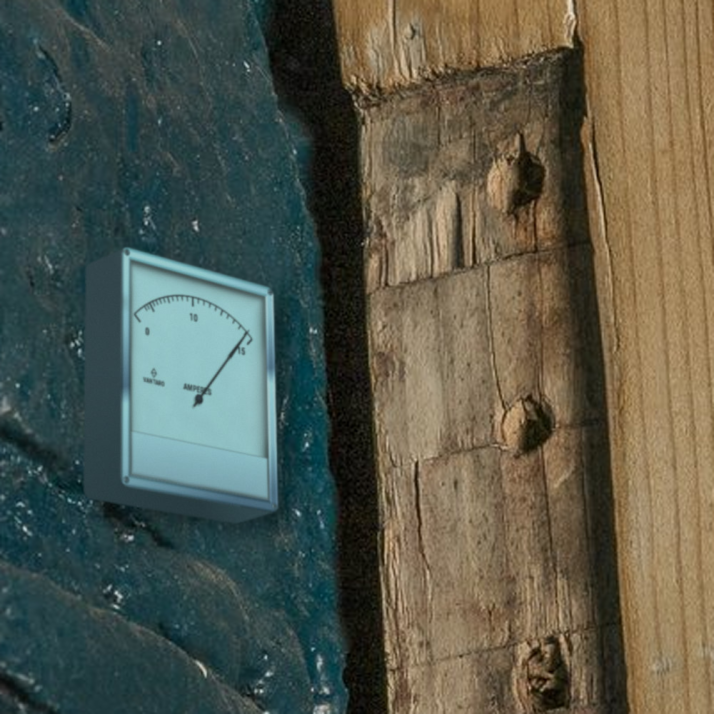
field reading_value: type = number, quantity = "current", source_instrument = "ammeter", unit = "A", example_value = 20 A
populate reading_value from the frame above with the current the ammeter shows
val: 14.5 A
